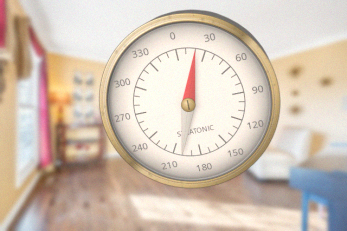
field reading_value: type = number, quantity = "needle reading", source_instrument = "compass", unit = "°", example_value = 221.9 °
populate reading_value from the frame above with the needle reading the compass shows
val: 20 °
